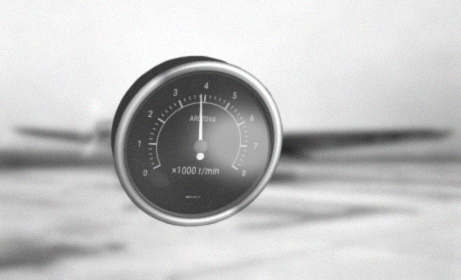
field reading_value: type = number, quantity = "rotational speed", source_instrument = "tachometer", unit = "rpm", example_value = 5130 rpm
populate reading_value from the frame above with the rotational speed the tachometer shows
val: 3800 rpm
